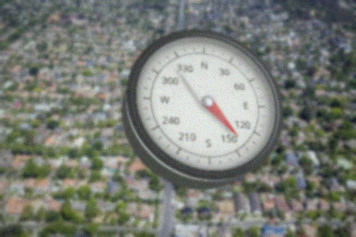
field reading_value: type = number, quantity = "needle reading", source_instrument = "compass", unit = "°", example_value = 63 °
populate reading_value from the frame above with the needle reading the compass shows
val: 140 °
